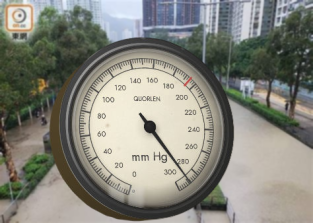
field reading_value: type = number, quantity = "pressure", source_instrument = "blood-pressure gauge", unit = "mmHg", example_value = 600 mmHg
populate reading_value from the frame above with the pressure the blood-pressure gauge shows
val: 290 mmHg
